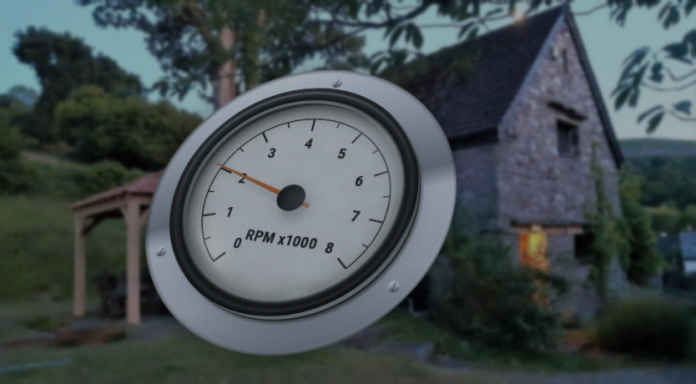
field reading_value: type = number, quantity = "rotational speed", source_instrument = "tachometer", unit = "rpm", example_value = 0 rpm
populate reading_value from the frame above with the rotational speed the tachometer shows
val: 2000 rpm
